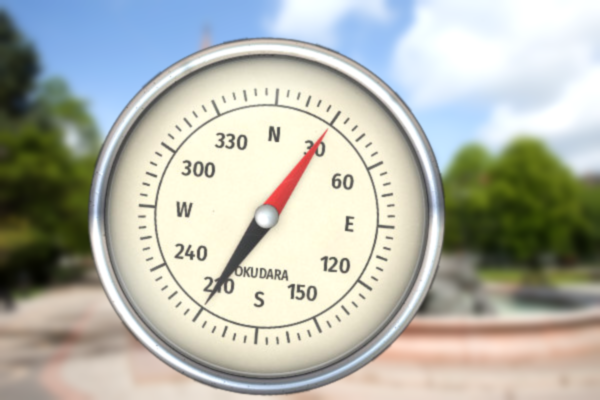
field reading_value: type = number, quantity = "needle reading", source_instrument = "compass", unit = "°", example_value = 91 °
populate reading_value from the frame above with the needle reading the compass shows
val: 30 °
